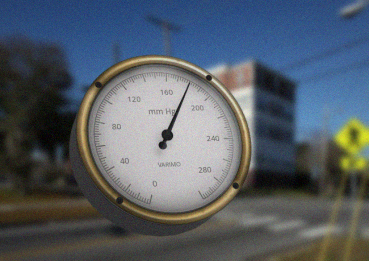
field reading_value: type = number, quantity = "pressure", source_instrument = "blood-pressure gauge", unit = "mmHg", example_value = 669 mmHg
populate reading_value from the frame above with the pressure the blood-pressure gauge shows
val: 180 mmHg
